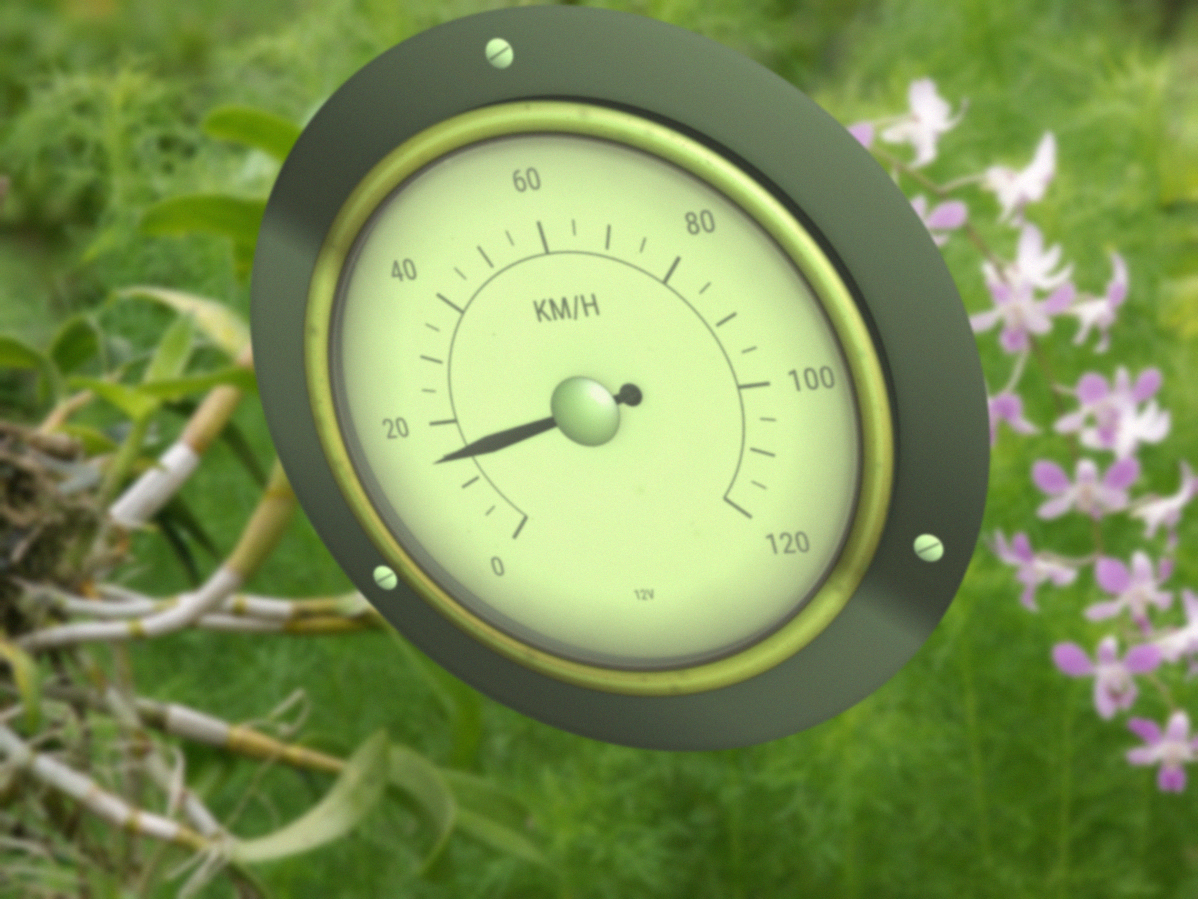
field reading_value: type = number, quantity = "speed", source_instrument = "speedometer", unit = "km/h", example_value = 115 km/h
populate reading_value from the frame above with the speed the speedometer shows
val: 15 km/h
